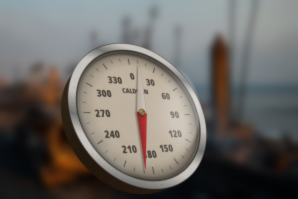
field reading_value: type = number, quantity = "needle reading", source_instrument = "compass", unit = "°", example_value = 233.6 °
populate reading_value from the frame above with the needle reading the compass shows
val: 190 °
